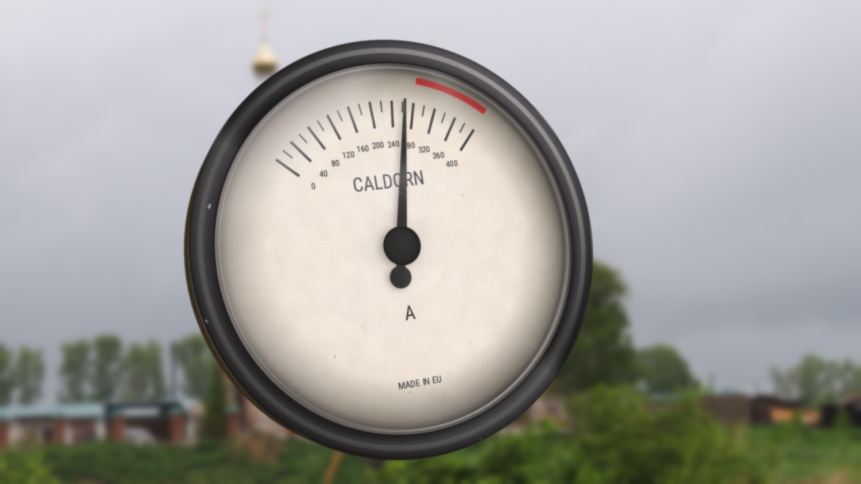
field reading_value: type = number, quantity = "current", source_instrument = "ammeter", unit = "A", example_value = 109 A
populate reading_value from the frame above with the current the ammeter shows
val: 260 A
